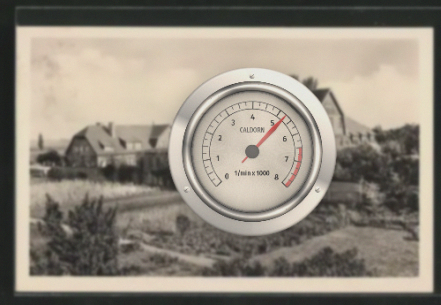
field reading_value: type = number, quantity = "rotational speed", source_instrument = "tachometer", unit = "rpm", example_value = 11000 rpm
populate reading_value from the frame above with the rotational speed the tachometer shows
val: 5250 rpm
